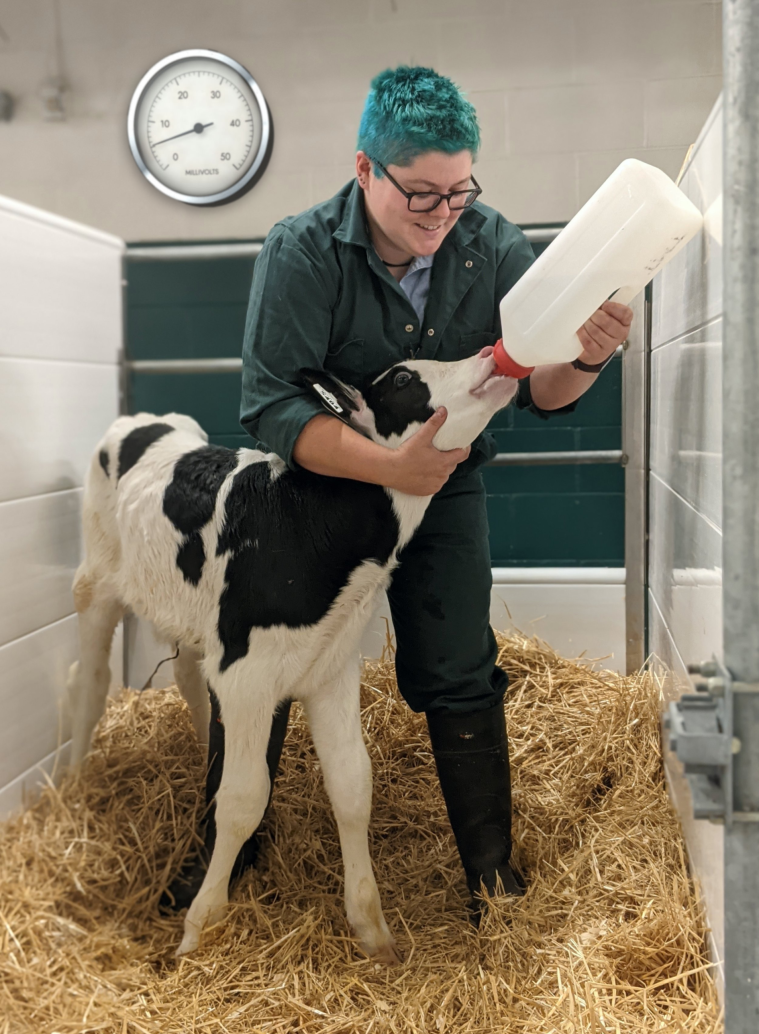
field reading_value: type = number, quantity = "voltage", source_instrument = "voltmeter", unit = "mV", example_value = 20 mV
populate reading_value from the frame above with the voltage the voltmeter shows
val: 5 mV
